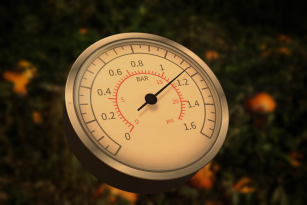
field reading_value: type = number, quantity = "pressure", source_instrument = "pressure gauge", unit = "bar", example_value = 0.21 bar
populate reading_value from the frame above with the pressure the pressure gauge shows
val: 1.15 bar
